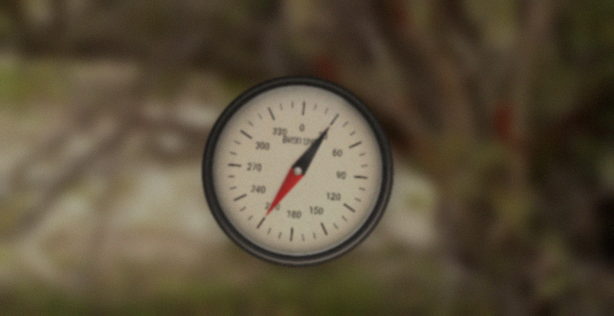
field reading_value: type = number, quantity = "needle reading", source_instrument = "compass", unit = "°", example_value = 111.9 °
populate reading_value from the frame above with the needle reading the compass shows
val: 210 °
